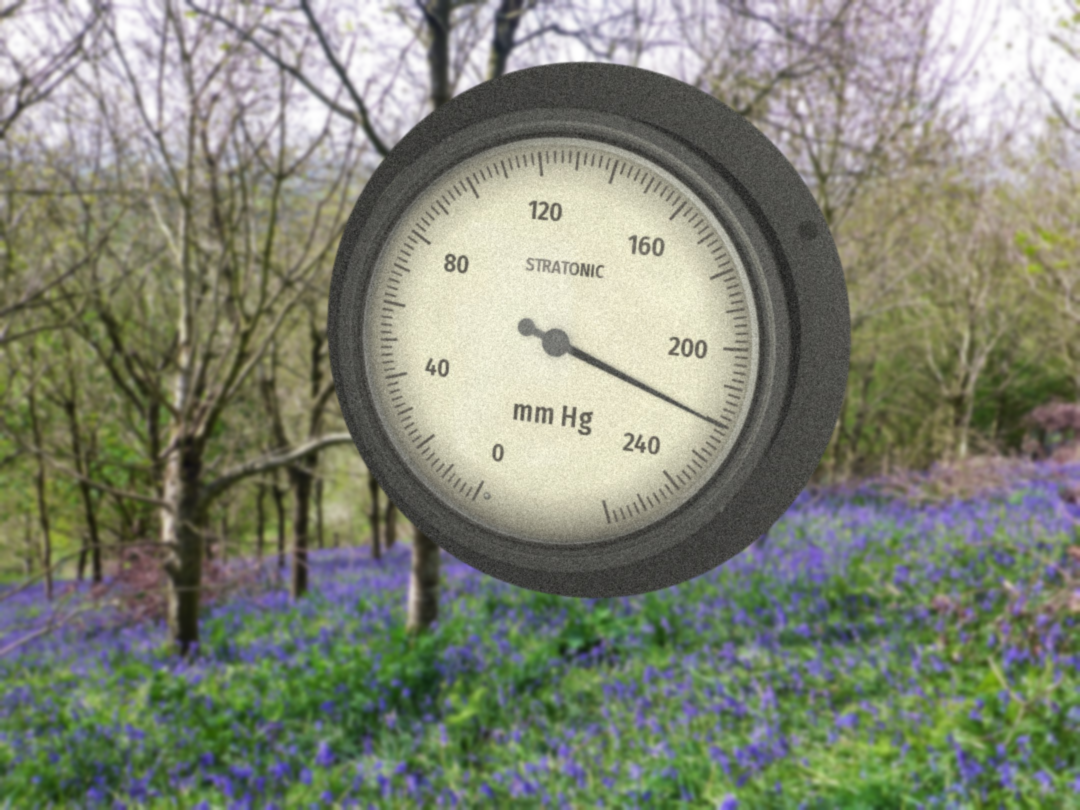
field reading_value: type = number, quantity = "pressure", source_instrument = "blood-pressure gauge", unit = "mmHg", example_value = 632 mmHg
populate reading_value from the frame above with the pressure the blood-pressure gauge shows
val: 220 mmHg
